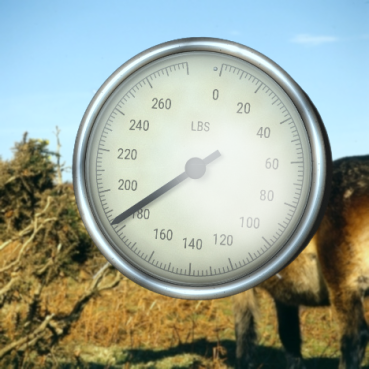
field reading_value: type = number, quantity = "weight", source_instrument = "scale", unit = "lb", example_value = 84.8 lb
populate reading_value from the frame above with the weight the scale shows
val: 184 lb
